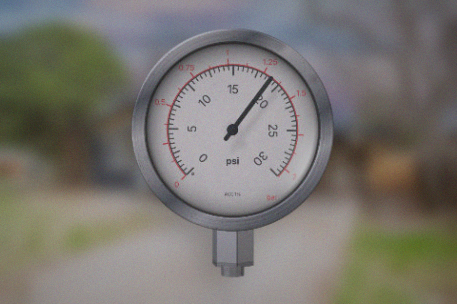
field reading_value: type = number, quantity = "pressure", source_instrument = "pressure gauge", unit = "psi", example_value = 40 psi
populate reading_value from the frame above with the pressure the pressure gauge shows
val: 19 psi
